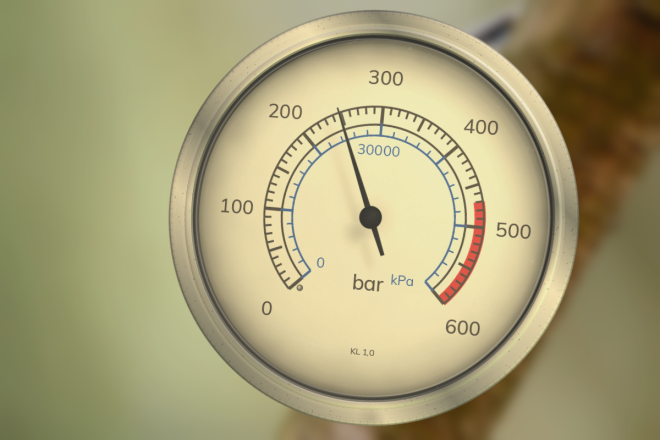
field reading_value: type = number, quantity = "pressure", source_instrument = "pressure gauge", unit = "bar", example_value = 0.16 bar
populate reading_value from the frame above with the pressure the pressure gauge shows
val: 250 bar
